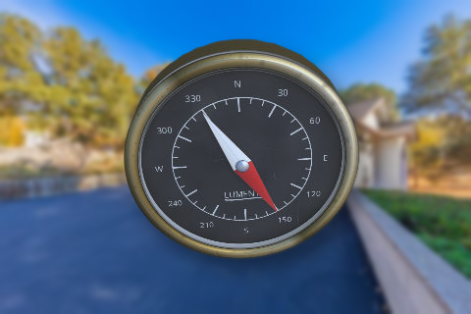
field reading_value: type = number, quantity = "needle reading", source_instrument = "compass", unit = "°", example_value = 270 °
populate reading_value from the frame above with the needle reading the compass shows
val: 150 °
